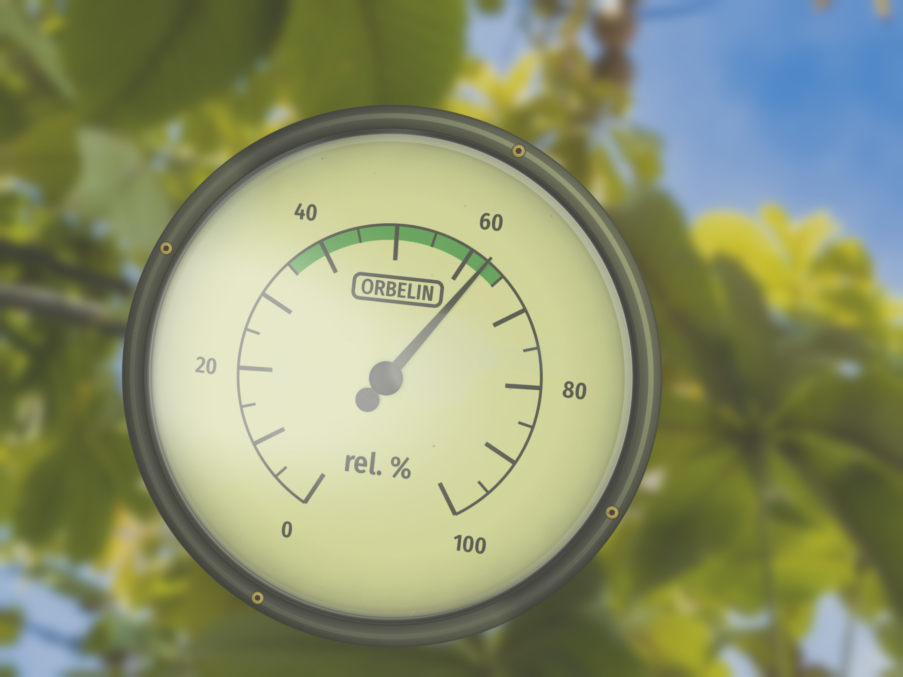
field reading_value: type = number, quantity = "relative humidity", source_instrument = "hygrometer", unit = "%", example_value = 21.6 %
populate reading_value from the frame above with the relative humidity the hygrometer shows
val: 62.5 %
